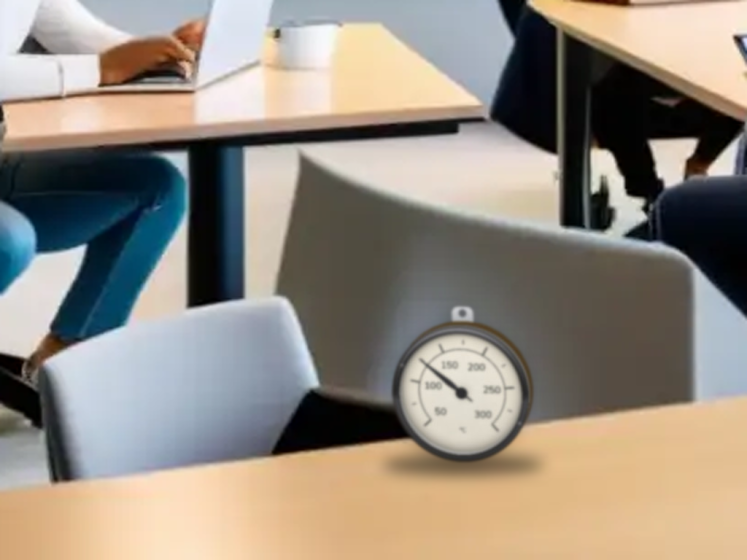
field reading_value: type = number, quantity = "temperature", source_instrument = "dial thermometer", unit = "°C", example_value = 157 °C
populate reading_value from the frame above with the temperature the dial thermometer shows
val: 125 °C
